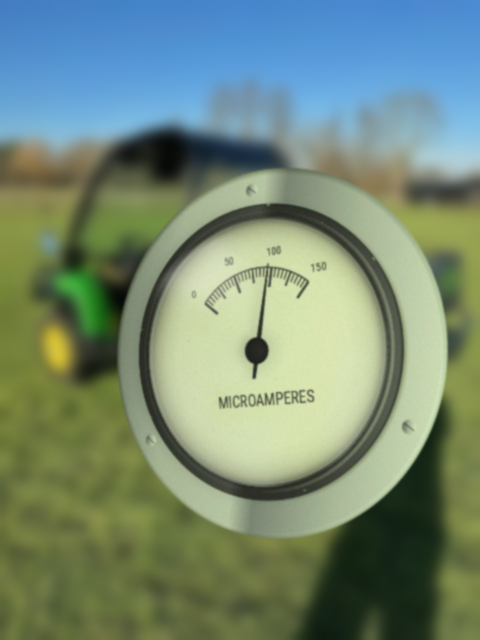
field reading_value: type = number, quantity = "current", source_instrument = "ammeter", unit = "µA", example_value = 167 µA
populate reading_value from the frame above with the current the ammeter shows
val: 100 µA
